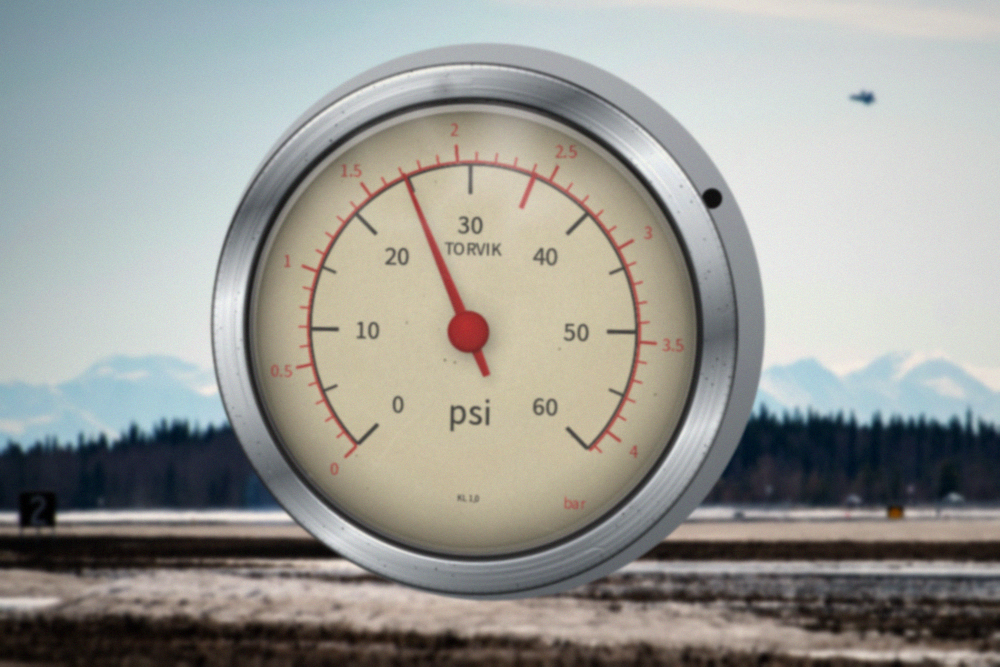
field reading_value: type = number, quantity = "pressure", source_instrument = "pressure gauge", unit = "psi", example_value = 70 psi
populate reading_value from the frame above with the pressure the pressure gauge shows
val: 25 psi
